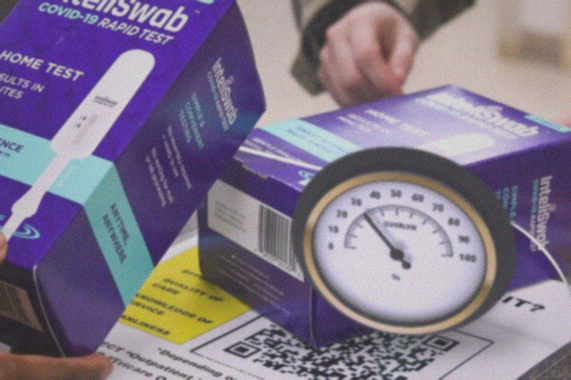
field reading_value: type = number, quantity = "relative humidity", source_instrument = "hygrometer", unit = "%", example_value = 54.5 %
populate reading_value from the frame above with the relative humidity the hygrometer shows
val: 30 %
